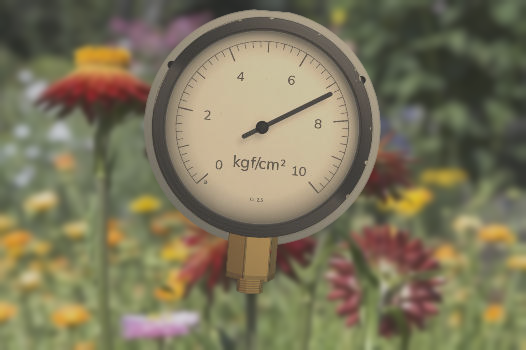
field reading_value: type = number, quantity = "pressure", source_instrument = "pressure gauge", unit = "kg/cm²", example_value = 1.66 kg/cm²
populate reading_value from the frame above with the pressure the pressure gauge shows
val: 7.2 kg/cm²
